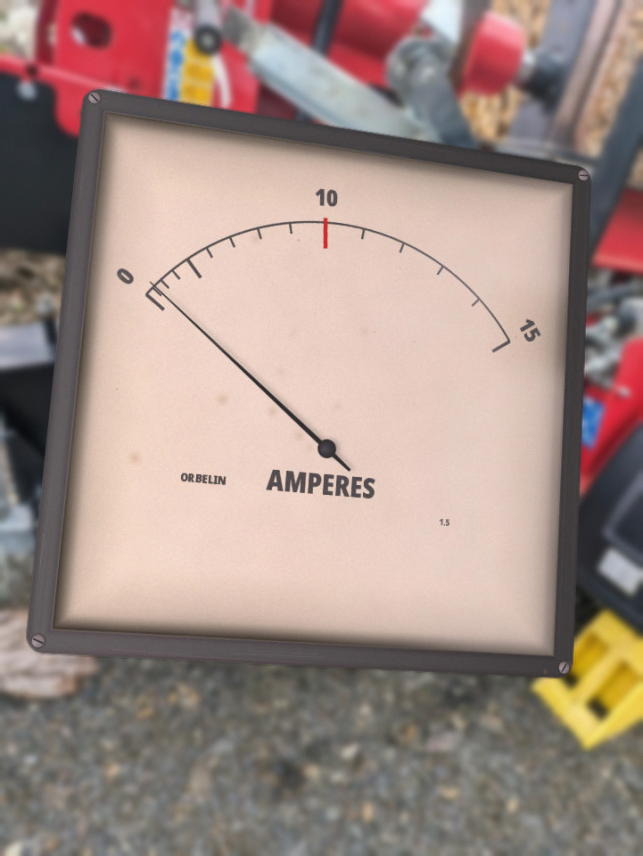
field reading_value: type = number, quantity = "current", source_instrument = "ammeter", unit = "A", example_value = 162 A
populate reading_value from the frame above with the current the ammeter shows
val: 2 A
